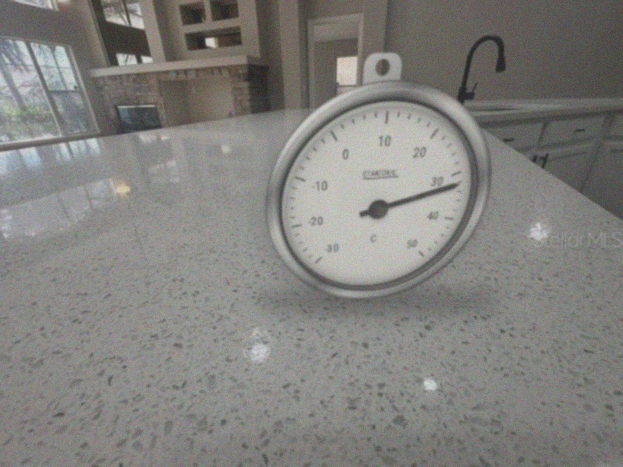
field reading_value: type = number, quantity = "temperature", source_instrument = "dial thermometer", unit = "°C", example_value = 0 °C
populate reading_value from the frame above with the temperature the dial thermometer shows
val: 32 °C
